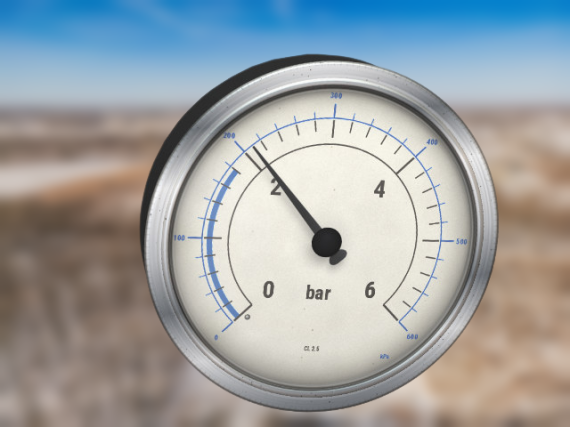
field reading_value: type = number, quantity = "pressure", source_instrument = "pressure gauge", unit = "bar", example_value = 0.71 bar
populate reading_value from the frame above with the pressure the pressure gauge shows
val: 2.1 bar
